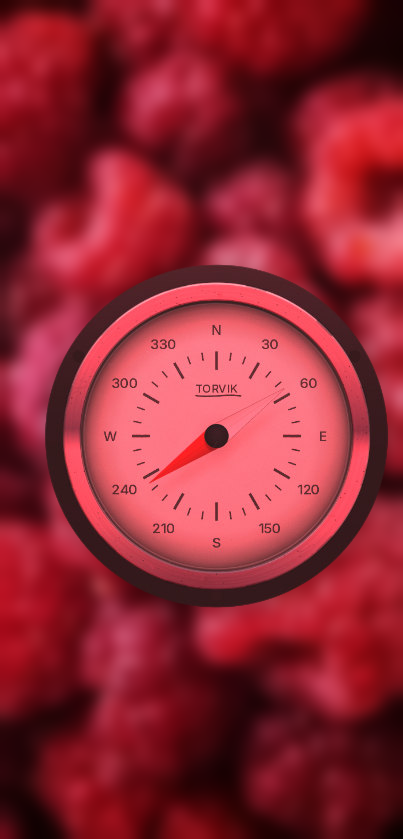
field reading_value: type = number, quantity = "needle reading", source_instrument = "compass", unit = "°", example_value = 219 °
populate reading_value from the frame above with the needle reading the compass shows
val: 235 °
